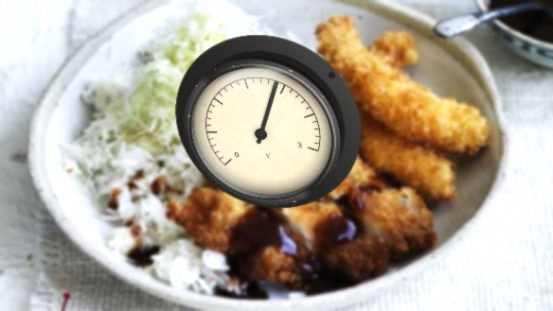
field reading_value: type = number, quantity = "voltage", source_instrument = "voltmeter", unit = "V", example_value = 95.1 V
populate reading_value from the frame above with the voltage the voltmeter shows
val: 1.9 V
